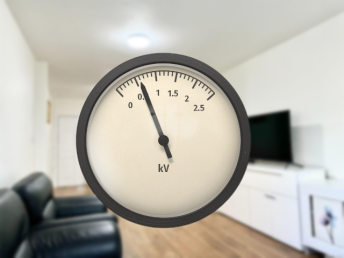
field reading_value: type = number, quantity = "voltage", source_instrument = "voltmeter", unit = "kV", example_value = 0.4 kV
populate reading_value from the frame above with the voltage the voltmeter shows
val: 0.6 kV
